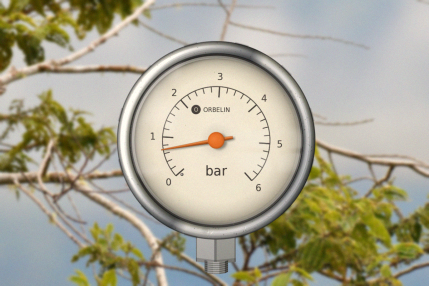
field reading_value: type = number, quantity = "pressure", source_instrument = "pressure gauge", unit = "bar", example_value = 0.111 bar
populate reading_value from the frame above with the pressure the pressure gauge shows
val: 0.7 bar
